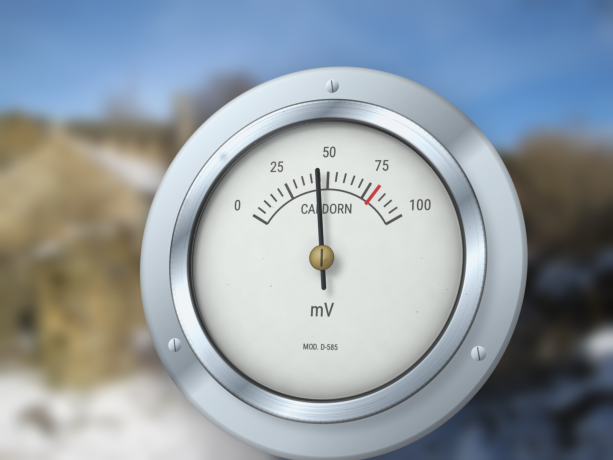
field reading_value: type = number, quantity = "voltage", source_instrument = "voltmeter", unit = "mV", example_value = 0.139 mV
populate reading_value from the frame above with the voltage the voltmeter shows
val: 45 mV
